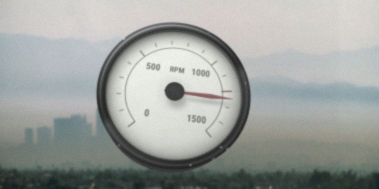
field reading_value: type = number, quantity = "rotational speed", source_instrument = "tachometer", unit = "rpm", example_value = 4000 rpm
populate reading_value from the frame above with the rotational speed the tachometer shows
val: 1250 rpm
